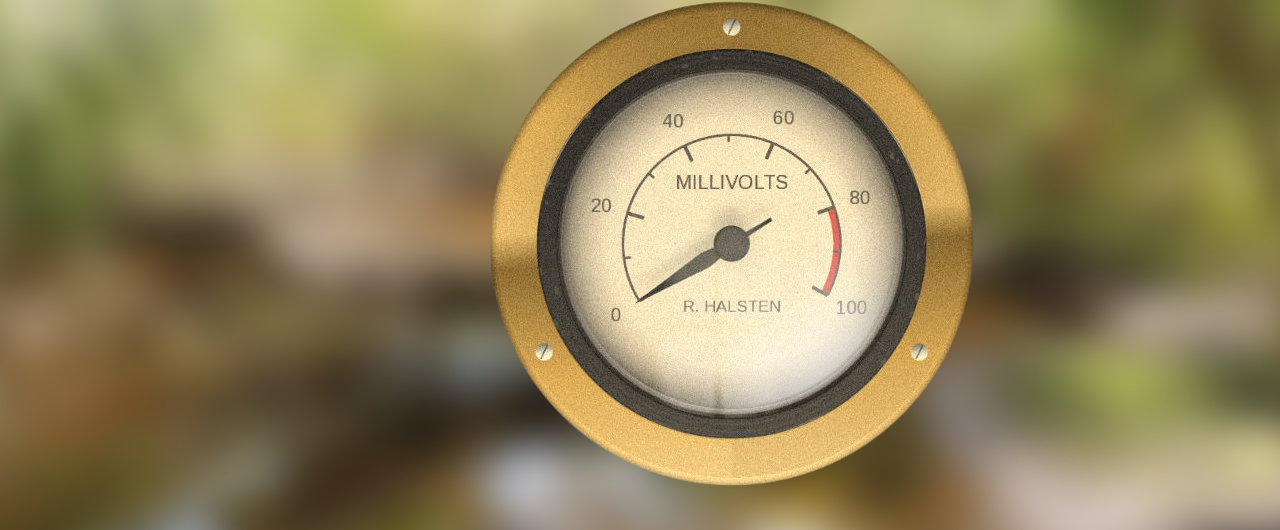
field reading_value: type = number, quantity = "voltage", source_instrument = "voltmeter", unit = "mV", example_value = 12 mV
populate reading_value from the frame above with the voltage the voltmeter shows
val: 0 mV
